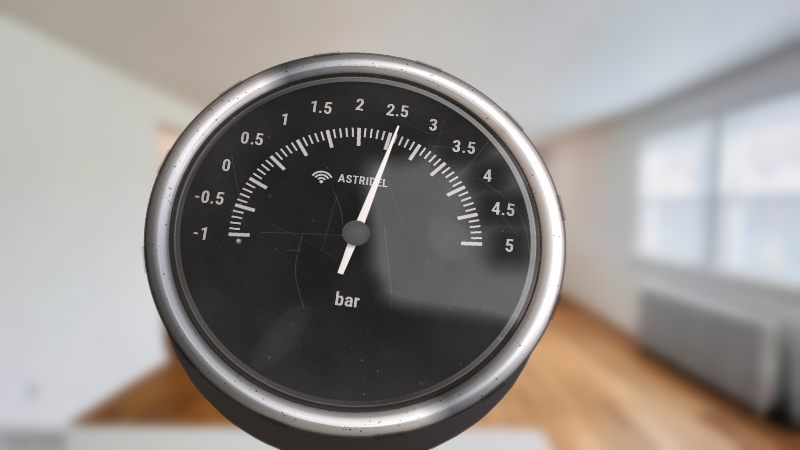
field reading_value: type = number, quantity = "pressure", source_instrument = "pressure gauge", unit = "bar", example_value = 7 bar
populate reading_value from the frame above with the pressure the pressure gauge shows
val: 2.6 bar
